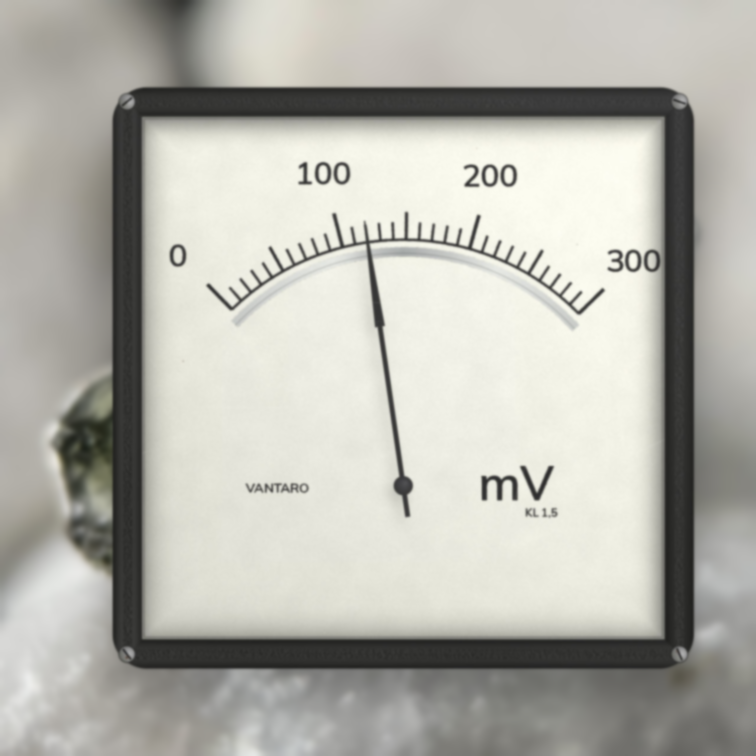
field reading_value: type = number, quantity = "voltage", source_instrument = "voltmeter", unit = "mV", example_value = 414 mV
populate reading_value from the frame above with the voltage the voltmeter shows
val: 120 mV
